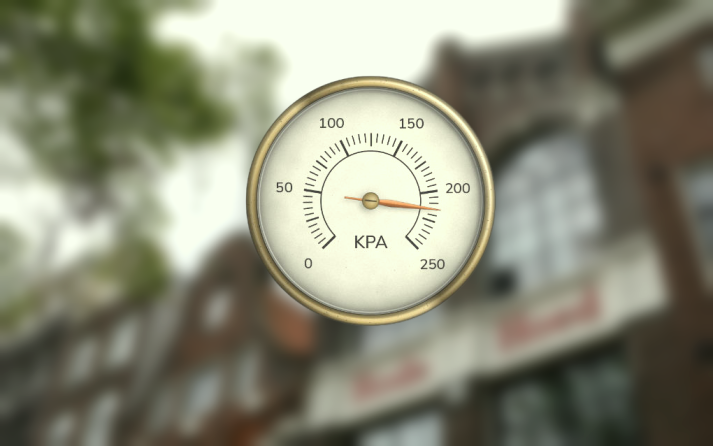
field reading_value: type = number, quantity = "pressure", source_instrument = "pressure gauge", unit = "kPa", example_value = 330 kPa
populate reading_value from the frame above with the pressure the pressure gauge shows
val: 215 kPa
